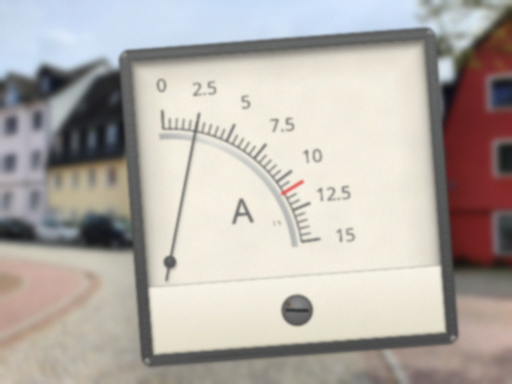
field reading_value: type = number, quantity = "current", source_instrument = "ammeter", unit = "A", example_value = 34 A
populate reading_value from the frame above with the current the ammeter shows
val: 2.5 A
